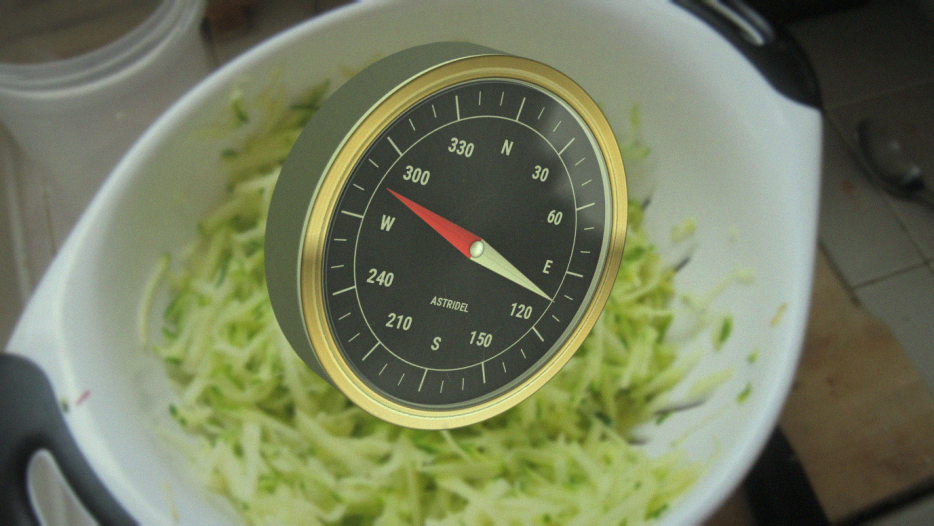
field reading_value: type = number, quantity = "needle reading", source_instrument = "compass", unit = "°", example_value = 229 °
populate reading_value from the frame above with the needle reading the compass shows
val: 285 °
